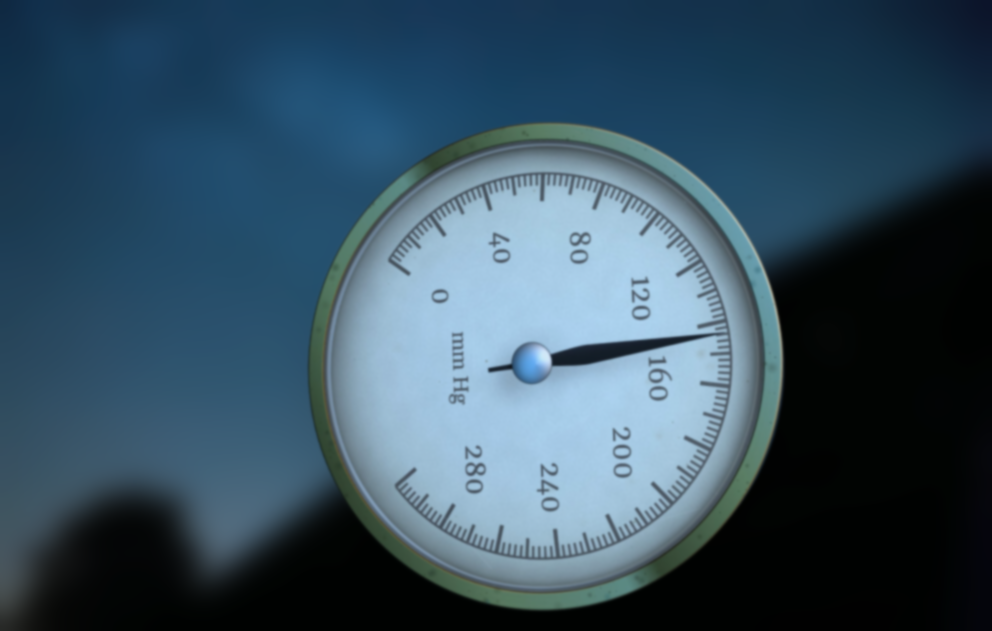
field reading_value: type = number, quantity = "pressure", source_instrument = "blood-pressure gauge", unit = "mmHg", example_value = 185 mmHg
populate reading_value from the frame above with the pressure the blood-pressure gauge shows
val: 144 mmHg
